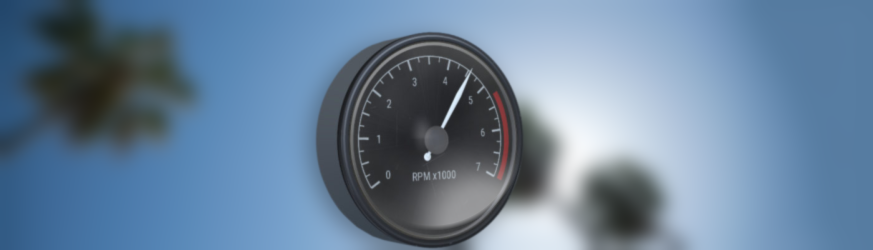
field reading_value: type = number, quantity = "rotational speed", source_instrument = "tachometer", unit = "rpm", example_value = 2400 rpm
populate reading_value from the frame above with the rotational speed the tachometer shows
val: 4500 rpm
